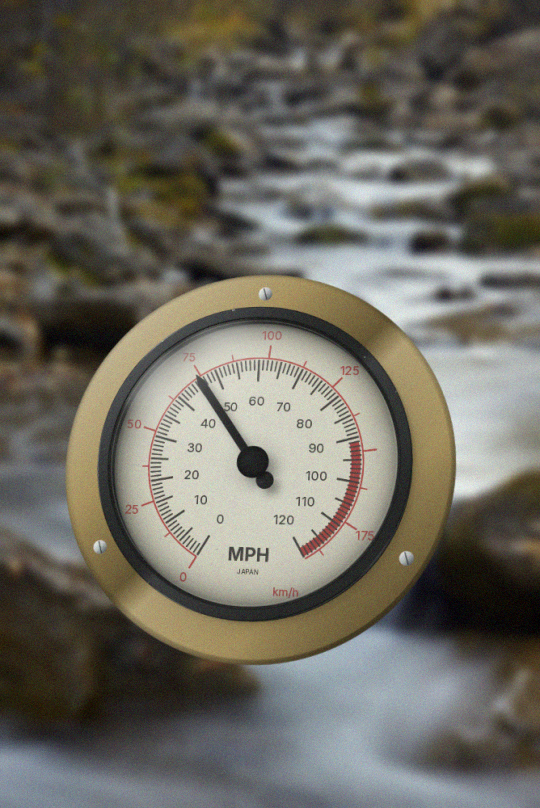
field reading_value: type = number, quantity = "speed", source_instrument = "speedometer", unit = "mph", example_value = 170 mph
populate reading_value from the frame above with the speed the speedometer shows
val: 46 mph
